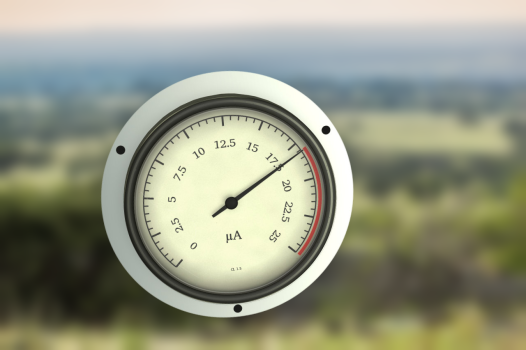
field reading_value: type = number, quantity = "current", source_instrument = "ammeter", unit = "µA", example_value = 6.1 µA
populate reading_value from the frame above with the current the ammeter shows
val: 18 µA
